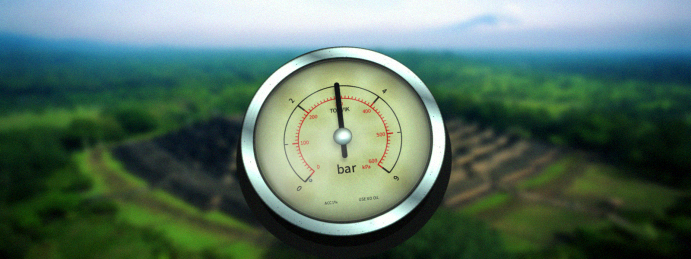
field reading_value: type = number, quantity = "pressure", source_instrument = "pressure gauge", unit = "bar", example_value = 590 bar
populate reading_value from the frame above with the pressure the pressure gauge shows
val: 3 bar
